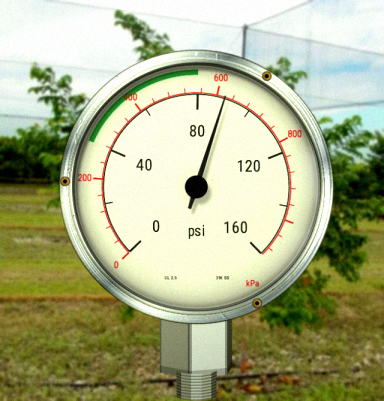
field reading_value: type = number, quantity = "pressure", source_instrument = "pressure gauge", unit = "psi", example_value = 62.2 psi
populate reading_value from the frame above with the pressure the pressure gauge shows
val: 90 psi
